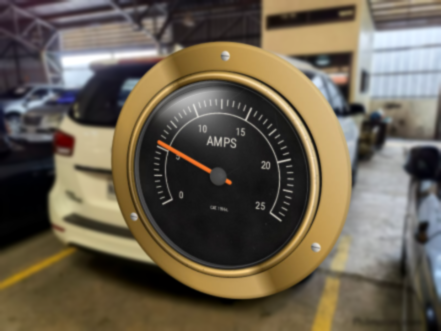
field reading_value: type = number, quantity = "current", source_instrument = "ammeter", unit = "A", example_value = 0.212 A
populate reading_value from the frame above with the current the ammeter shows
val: 5.5 A
